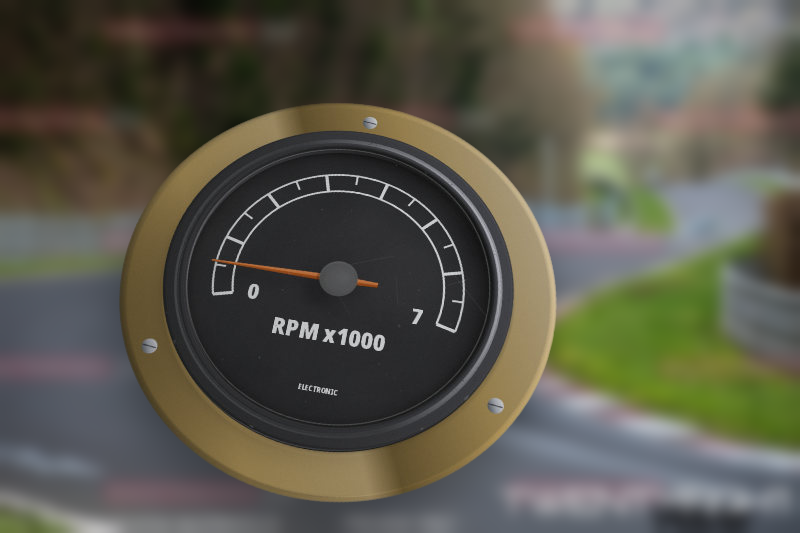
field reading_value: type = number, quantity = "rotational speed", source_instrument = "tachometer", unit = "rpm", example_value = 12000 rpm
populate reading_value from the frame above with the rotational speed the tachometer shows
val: 500 rpm
